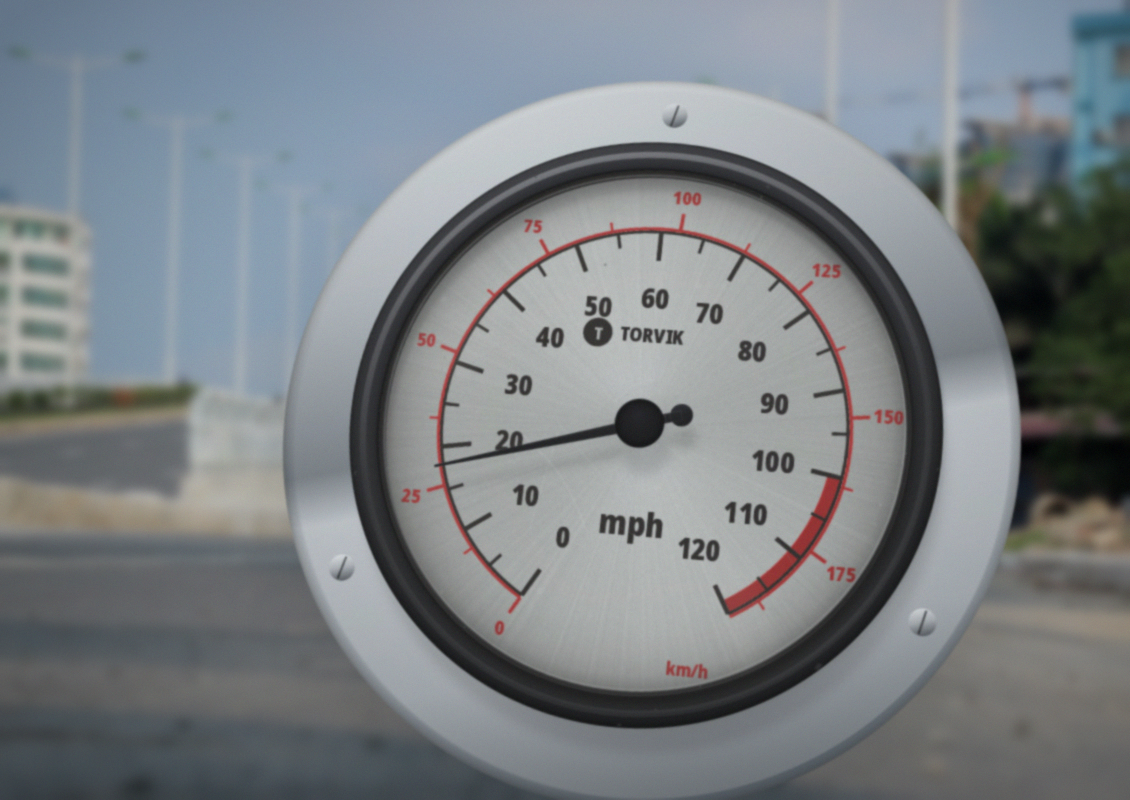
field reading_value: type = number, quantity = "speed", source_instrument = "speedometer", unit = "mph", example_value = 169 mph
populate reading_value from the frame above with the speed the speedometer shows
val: 17.5 mph
